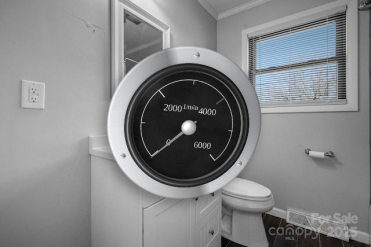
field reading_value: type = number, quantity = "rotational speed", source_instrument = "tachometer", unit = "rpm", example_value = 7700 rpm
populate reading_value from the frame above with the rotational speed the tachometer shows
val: 0 rpm
